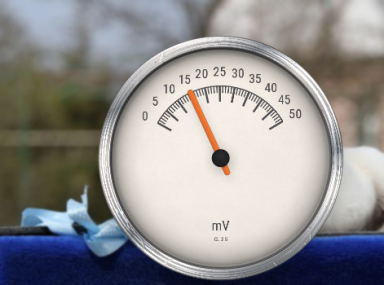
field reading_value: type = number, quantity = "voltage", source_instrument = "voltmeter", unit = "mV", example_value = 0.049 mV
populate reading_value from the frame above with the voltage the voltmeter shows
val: 15 mV
